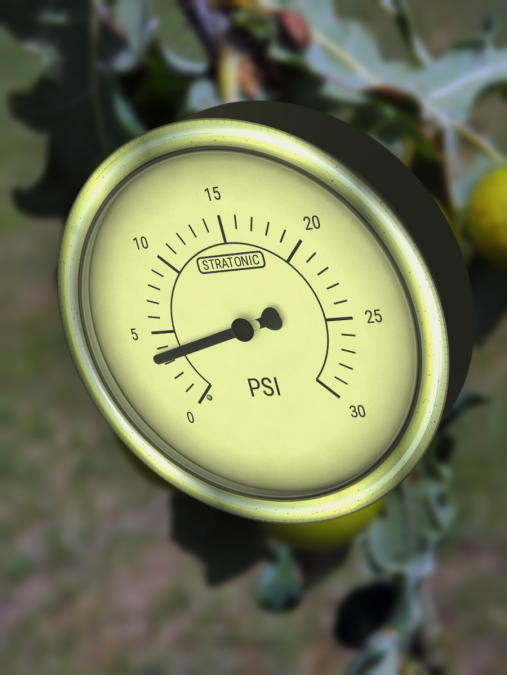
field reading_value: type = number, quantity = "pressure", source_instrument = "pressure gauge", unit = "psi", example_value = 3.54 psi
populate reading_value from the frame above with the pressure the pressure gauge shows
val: 3.5 psi
